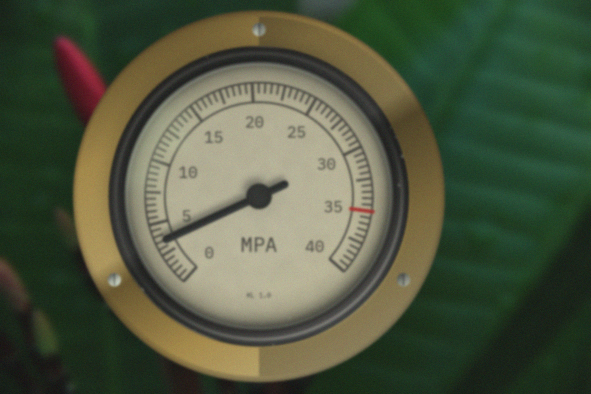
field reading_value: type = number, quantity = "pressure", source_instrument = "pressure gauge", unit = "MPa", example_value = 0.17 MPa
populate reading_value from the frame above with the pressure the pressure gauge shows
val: 3.5 MPa
